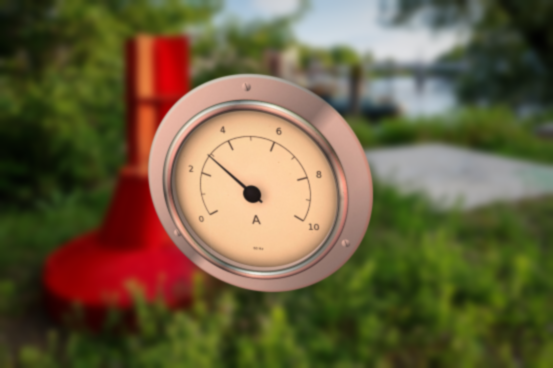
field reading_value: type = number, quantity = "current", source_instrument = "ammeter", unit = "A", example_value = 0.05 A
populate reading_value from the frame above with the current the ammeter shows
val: 3 A
